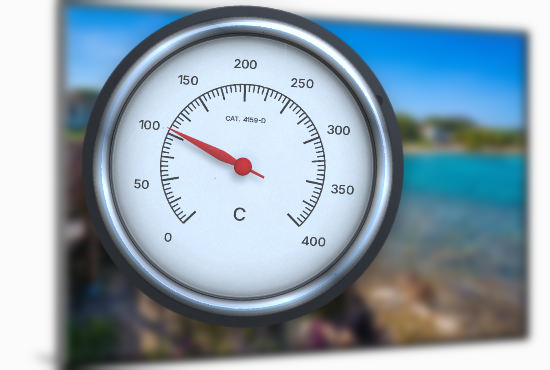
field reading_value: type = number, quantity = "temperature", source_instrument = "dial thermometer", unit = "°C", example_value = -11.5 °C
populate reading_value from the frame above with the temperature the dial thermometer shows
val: 105 °C
